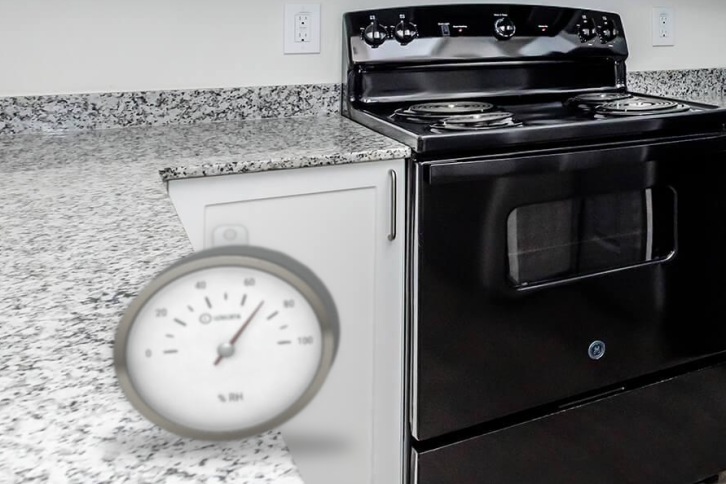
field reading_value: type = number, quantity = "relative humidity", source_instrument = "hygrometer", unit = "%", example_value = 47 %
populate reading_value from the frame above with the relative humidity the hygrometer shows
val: 70 %
